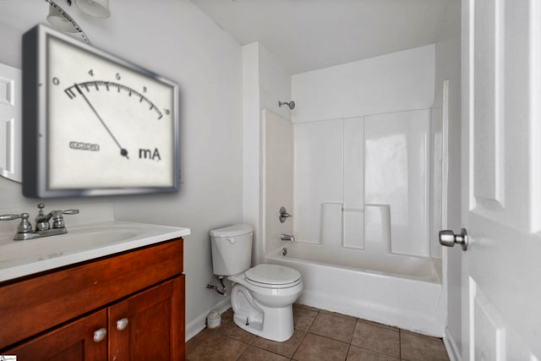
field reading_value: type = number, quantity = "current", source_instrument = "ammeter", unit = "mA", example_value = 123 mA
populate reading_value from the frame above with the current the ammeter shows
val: 2 mA
